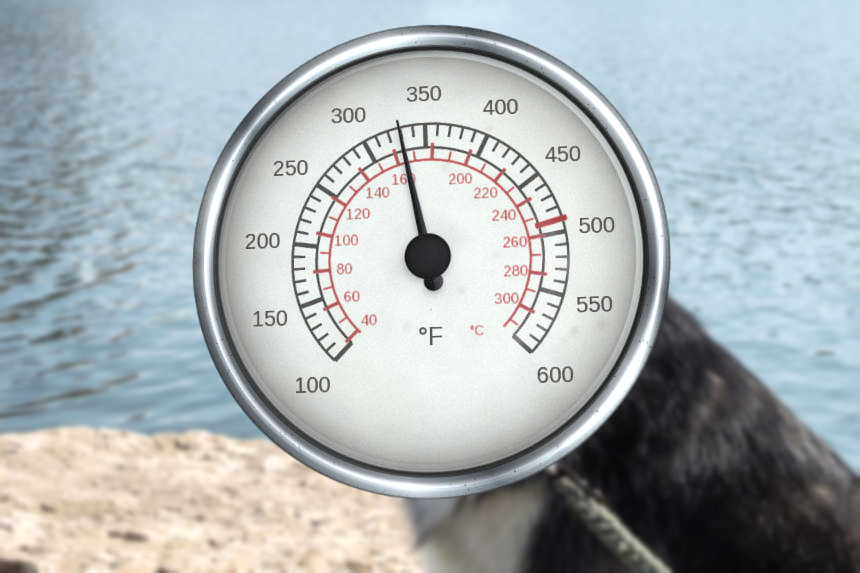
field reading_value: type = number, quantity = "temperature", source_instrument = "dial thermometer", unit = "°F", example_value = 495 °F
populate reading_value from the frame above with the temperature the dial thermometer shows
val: 330 °F
